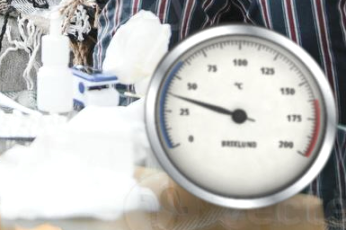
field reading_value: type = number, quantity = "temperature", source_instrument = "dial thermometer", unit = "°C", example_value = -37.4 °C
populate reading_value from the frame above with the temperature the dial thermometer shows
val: 37.5 °C
